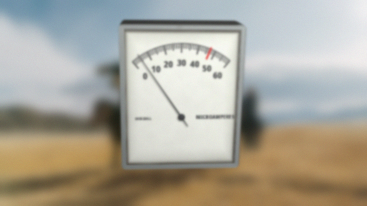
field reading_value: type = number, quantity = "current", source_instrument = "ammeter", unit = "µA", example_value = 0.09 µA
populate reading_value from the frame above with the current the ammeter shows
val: 5 µA
